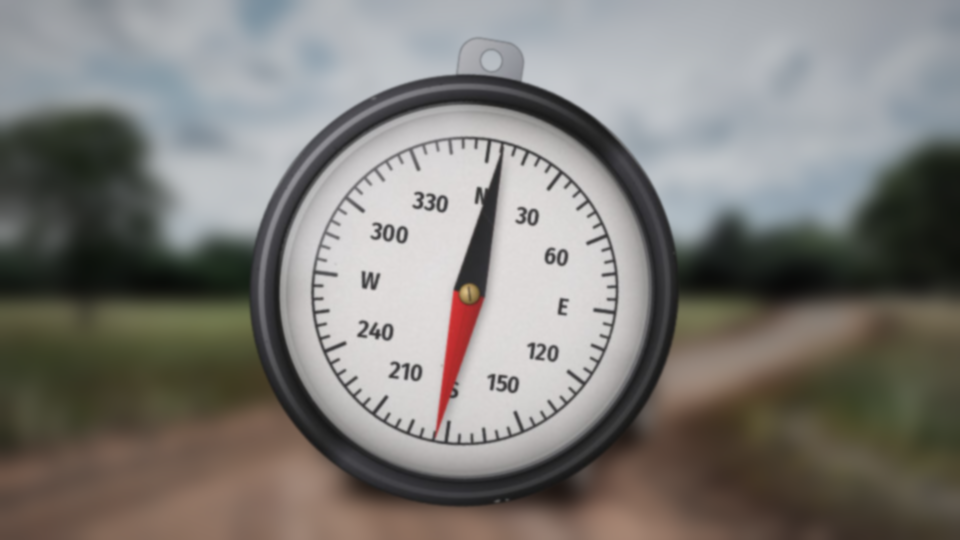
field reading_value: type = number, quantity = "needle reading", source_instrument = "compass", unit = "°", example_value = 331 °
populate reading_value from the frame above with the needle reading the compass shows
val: 185 °
